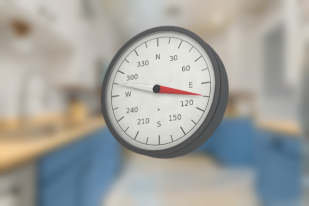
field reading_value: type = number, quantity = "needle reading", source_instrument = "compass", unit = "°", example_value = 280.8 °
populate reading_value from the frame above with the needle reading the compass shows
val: 105 °
